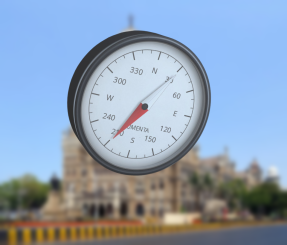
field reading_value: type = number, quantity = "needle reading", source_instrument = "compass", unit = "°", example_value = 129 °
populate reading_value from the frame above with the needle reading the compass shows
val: 210 °
